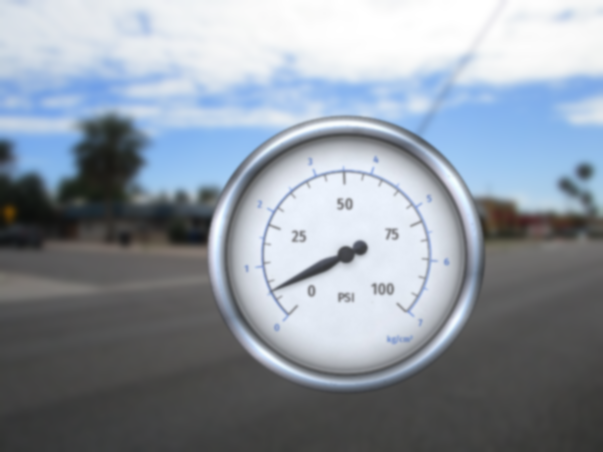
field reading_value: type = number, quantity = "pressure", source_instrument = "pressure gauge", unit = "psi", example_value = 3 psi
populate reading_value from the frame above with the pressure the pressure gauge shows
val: 7.5 psi
